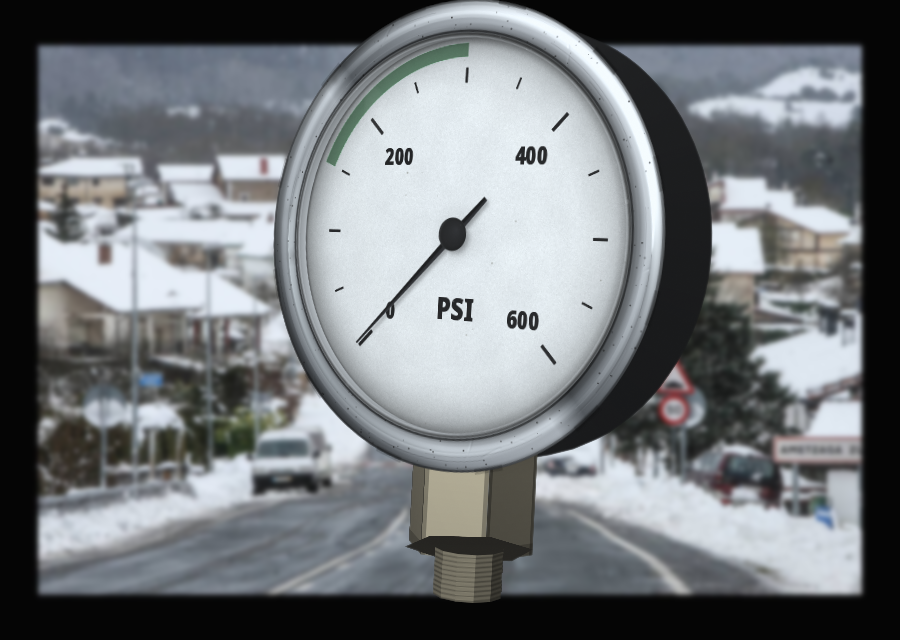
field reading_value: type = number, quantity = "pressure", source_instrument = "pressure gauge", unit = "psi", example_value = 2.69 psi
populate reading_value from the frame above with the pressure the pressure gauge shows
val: 0 psi
